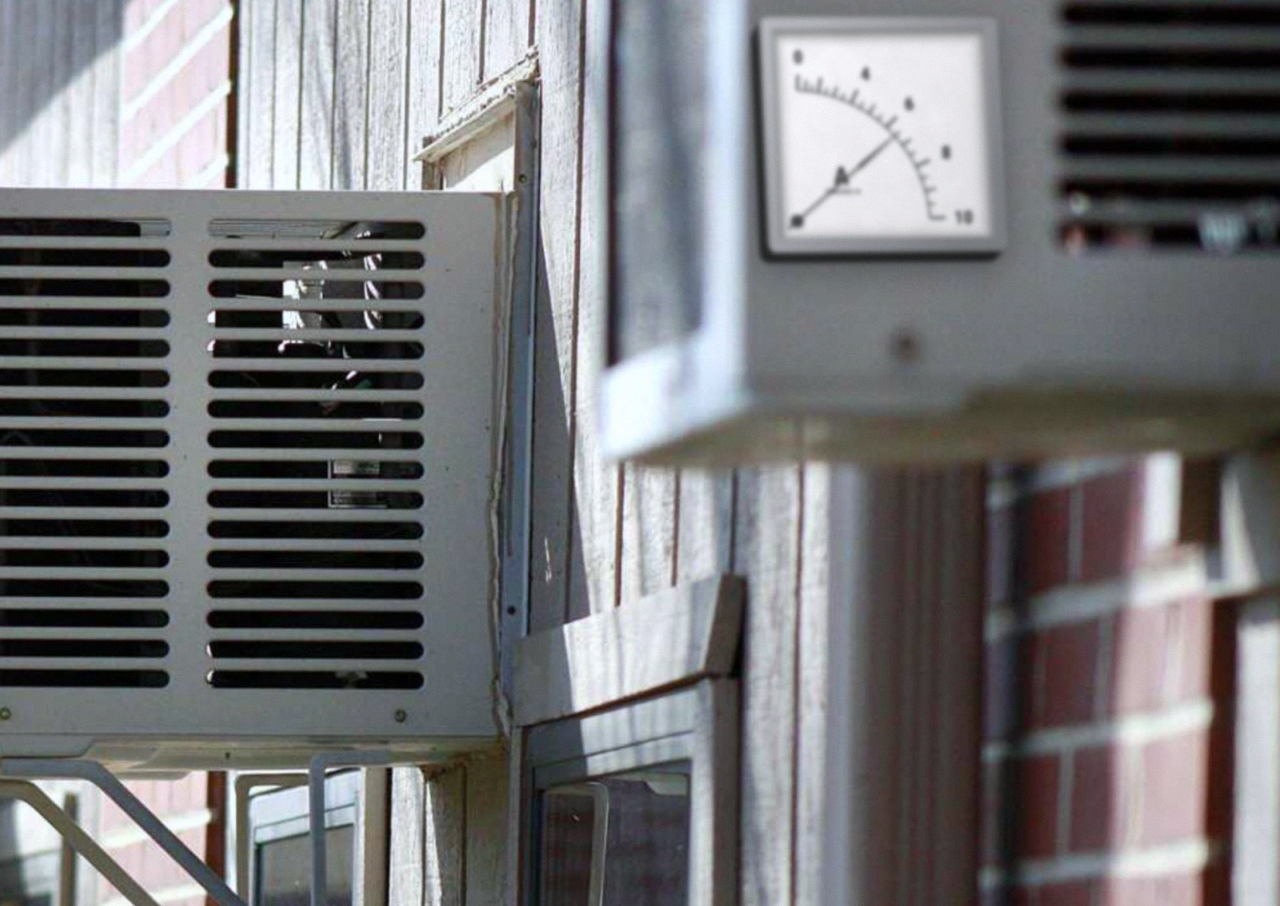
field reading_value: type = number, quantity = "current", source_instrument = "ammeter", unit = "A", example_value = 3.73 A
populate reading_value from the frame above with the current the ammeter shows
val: 6.5 A
